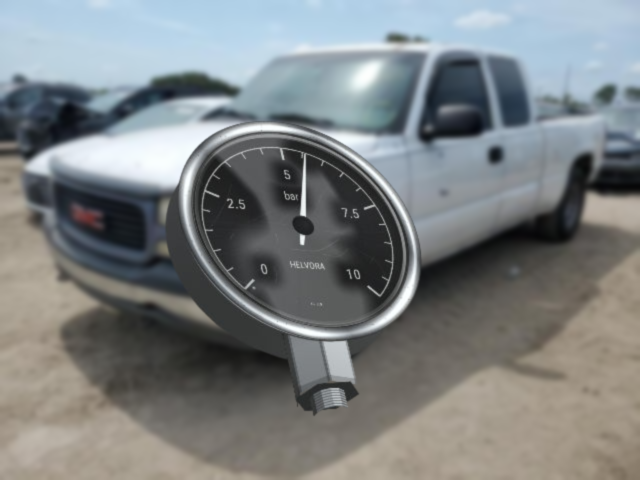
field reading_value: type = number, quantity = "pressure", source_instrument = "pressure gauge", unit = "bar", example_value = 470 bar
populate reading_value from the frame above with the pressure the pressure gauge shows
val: 5.5 bar
